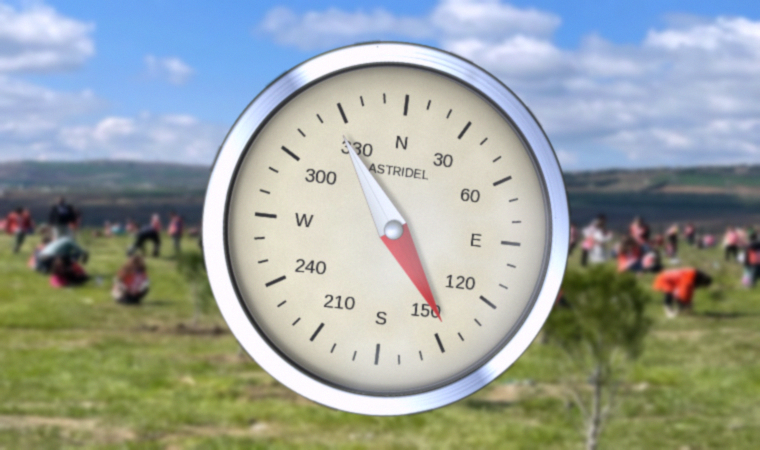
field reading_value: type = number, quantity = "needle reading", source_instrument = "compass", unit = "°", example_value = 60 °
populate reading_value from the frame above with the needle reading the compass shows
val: 145 °
